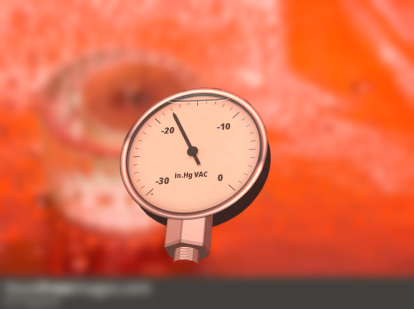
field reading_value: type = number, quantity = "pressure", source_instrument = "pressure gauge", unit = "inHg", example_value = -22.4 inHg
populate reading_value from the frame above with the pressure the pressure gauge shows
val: -18 inHg
